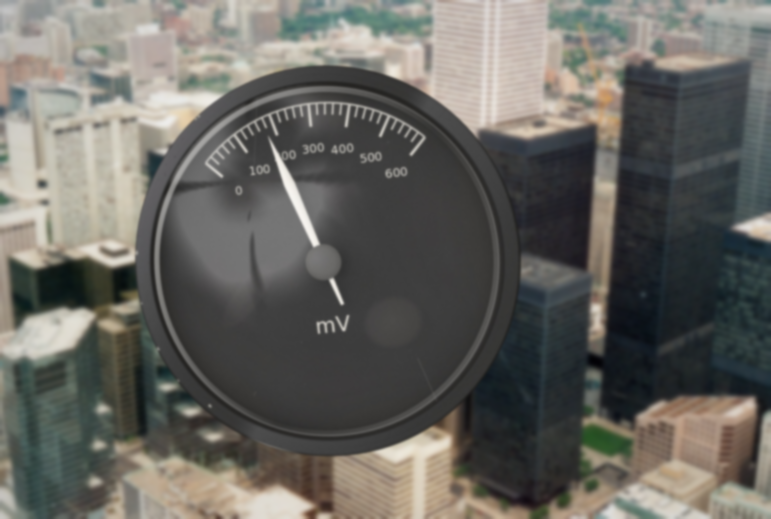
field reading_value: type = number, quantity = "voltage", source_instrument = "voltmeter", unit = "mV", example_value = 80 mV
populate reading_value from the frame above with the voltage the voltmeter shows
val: 180 mV
